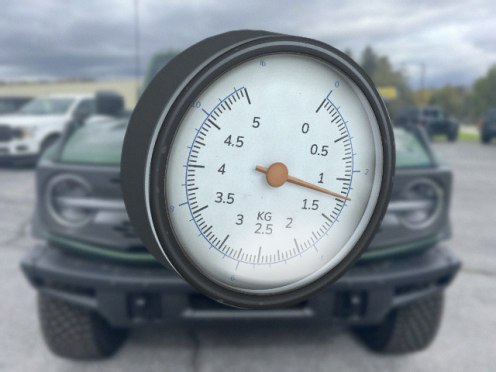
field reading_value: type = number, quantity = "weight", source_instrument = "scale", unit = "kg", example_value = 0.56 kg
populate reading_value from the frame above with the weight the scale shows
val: 1.2 kg
